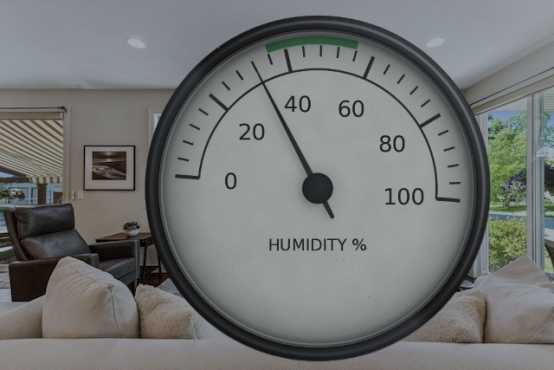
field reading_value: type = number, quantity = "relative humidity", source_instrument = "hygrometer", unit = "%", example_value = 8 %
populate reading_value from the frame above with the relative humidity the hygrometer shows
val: 32 %
